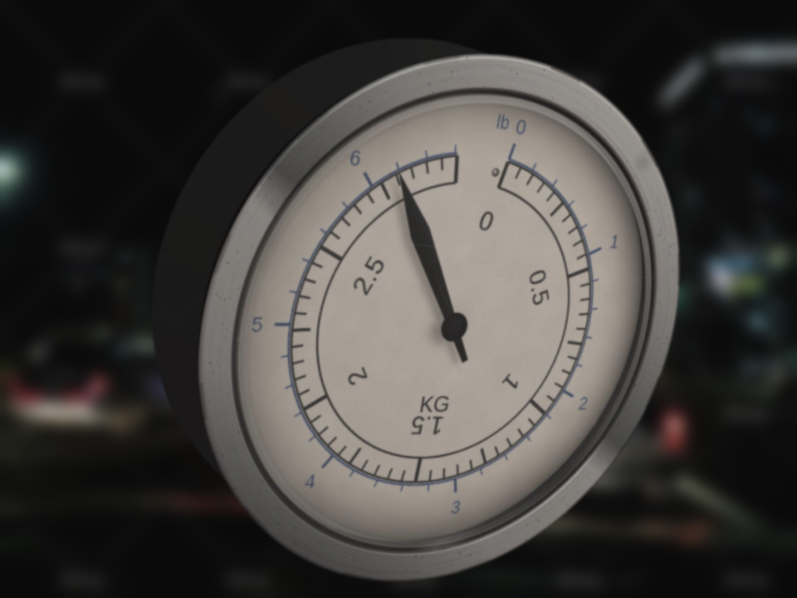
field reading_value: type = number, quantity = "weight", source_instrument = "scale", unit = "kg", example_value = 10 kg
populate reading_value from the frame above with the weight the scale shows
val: 2.8 kg
